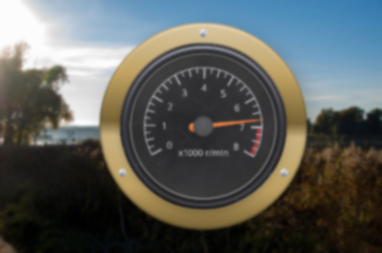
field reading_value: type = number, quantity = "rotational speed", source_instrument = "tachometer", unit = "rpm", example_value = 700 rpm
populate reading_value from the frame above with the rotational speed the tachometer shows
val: 6750 rpm
